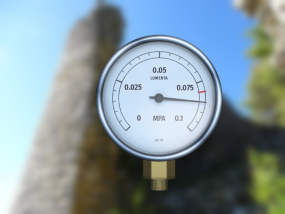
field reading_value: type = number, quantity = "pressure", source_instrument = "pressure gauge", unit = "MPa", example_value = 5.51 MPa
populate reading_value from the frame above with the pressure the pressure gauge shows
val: 0.085 MPa
